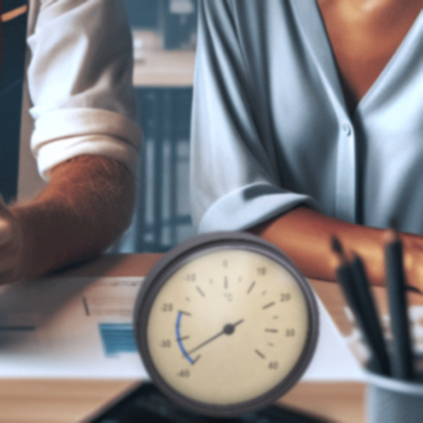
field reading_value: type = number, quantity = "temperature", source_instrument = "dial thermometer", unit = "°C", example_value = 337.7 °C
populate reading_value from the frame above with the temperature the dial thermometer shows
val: -35 °C
